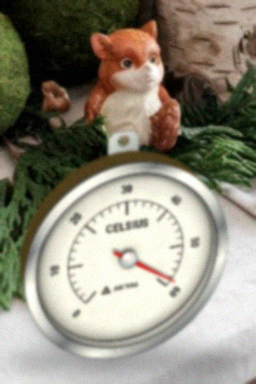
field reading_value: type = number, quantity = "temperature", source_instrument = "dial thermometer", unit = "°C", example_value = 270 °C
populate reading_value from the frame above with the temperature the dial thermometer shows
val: 58 °C
